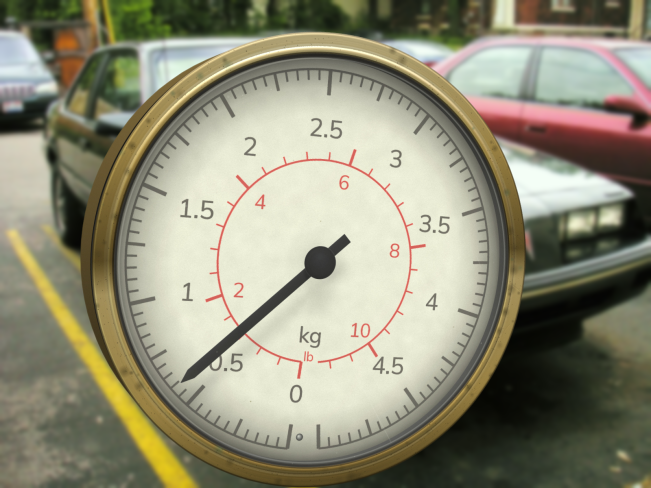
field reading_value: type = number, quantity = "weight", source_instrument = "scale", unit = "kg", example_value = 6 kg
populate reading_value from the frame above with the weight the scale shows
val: 0.6 kg
